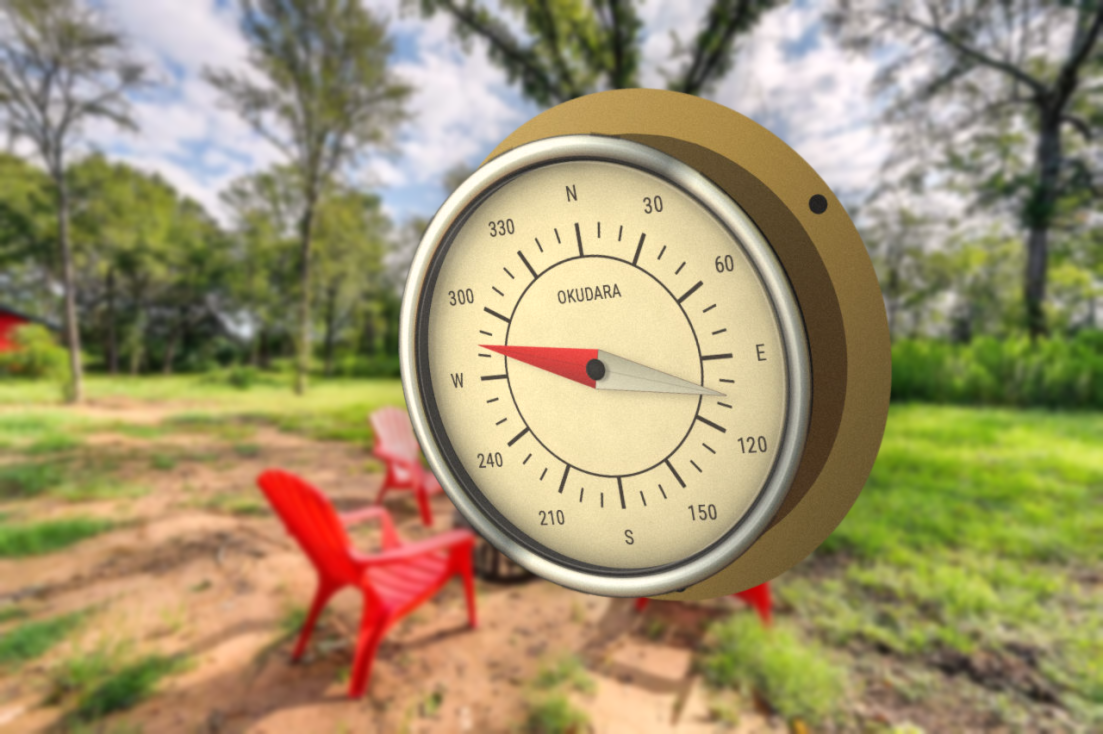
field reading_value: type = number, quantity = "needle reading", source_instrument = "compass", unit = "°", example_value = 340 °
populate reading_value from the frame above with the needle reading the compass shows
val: 285 °
